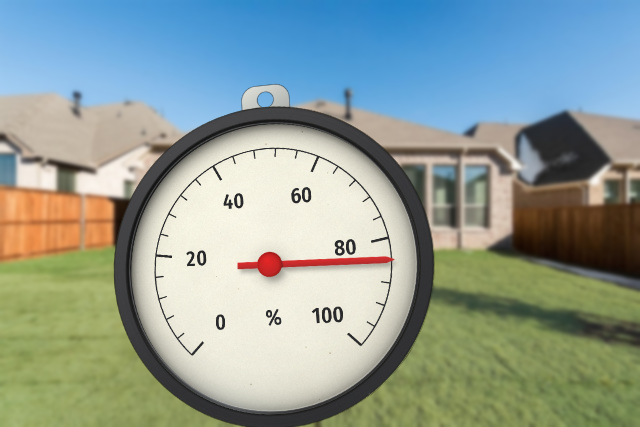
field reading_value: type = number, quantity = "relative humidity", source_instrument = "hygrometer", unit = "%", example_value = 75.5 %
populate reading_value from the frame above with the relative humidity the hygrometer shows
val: 84 %
